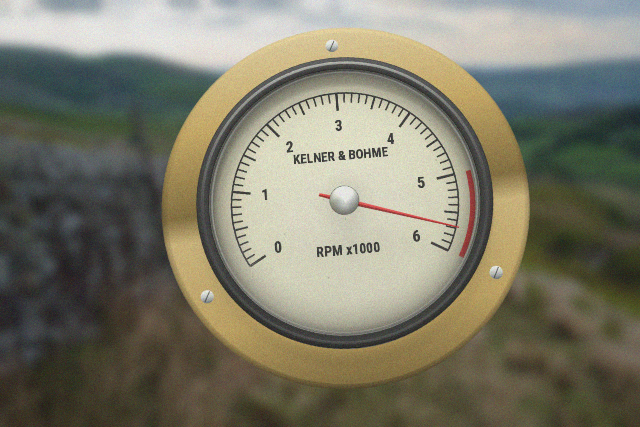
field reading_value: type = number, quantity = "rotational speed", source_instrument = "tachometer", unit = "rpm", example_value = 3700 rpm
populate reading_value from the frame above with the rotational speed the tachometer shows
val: 5700 rpm
